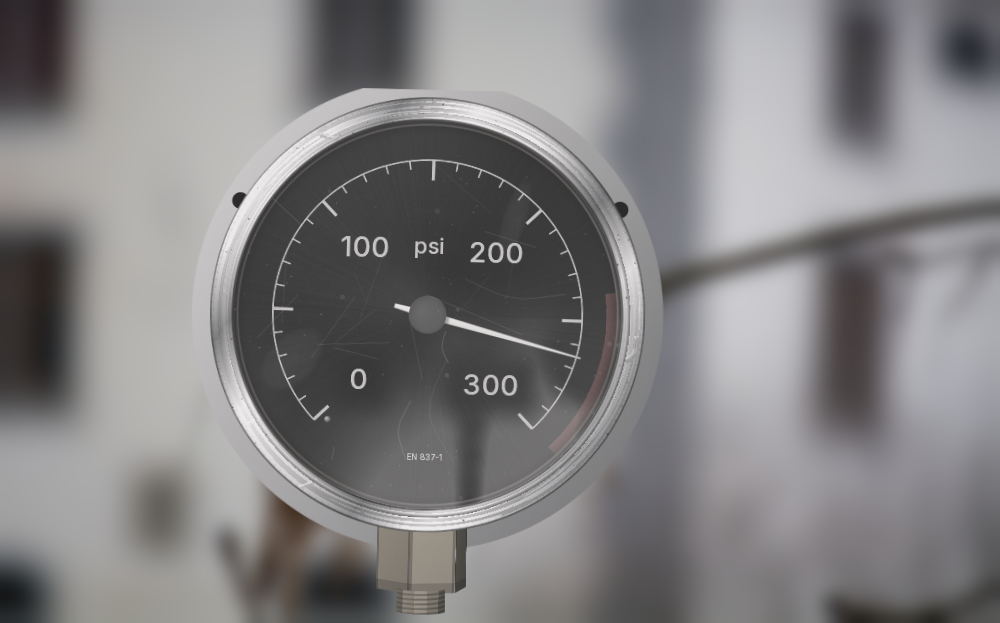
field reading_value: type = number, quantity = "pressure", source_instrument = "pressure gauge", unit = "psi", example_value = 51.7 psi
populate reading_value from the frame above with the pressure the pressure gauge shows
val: 265 psi
